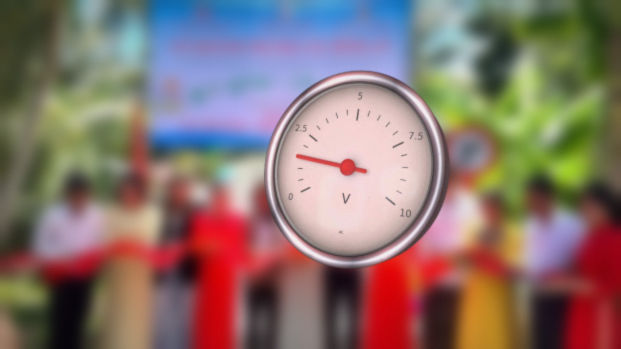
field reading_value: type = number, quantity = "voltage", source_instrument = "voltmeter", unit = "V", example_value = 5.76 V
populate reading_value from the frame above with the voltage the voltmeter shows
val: 1.5 V
